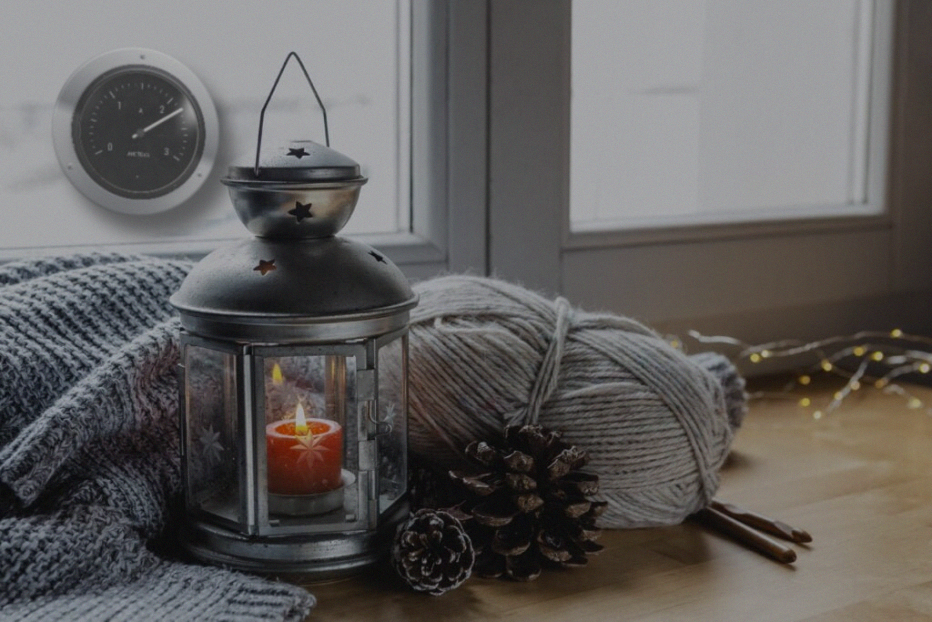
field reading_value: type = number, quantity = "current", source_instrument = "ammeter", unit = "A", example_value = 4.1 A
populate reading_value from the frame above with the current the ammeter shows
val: 2.2 A
